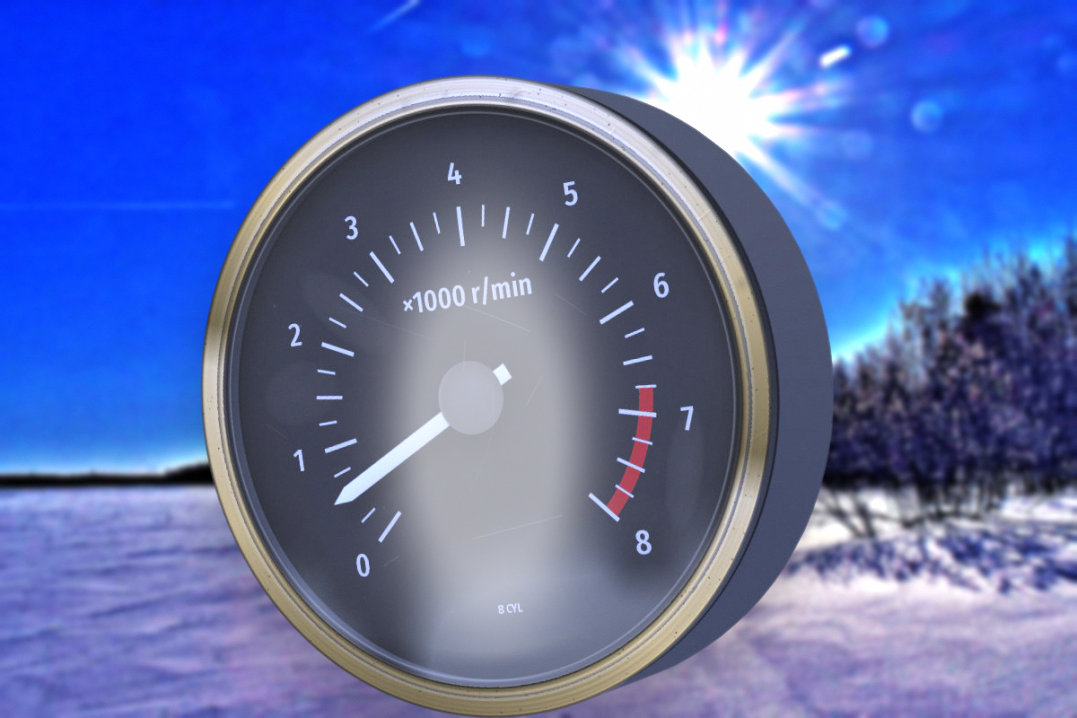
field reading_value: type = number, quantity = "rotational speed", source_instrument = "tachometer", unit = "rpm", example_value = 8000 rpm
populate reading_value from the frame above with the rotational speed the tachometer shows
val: 500 rpm
